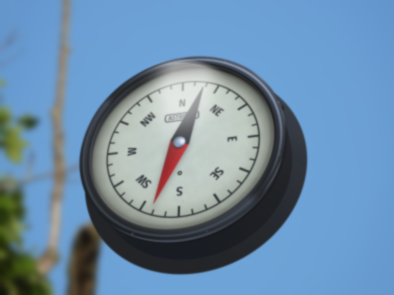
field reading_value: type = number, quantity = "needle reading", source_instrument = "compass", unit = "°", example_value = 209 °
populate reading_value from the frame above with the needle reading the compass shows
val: 200 °
